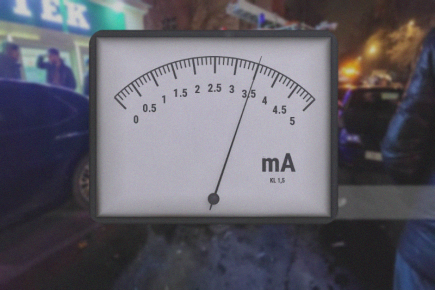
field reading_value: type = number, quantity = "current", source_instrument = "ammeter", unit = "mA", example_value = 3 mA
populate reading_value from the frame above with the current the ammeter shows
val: 3.5 mA
